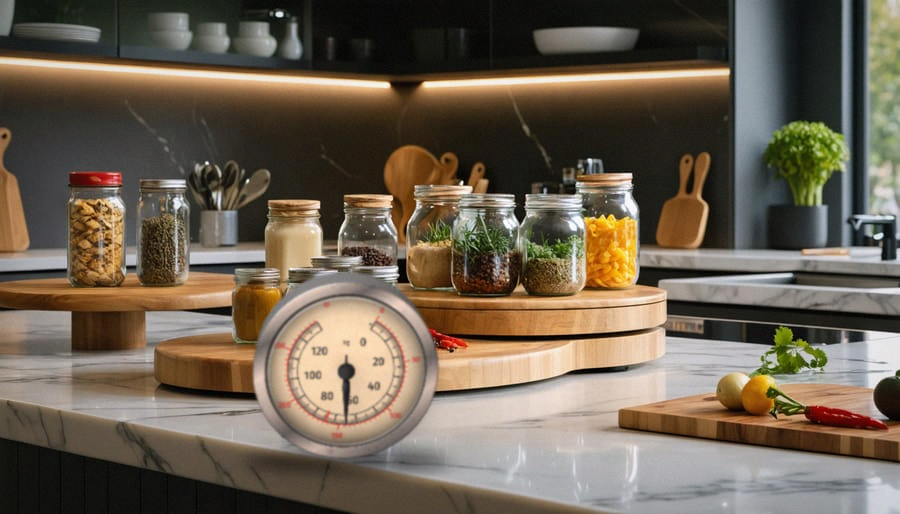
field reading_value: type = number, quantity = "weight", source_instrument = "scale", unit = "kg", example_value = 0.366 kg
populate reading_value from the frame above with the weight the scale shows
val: 65 kg
